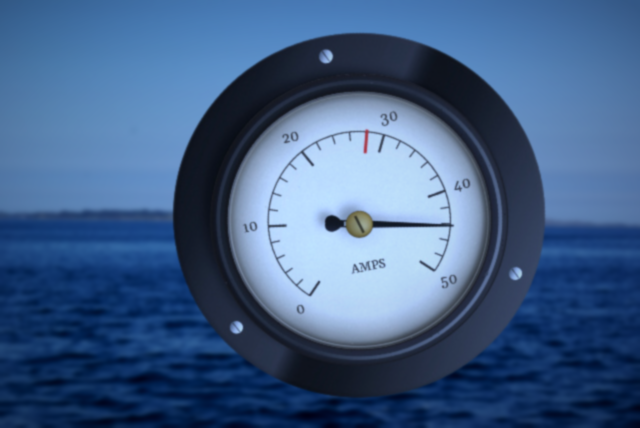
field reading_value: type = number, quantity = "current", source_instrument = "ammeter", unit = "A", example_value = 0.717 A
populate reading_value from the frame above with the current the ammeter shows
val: 44 A
